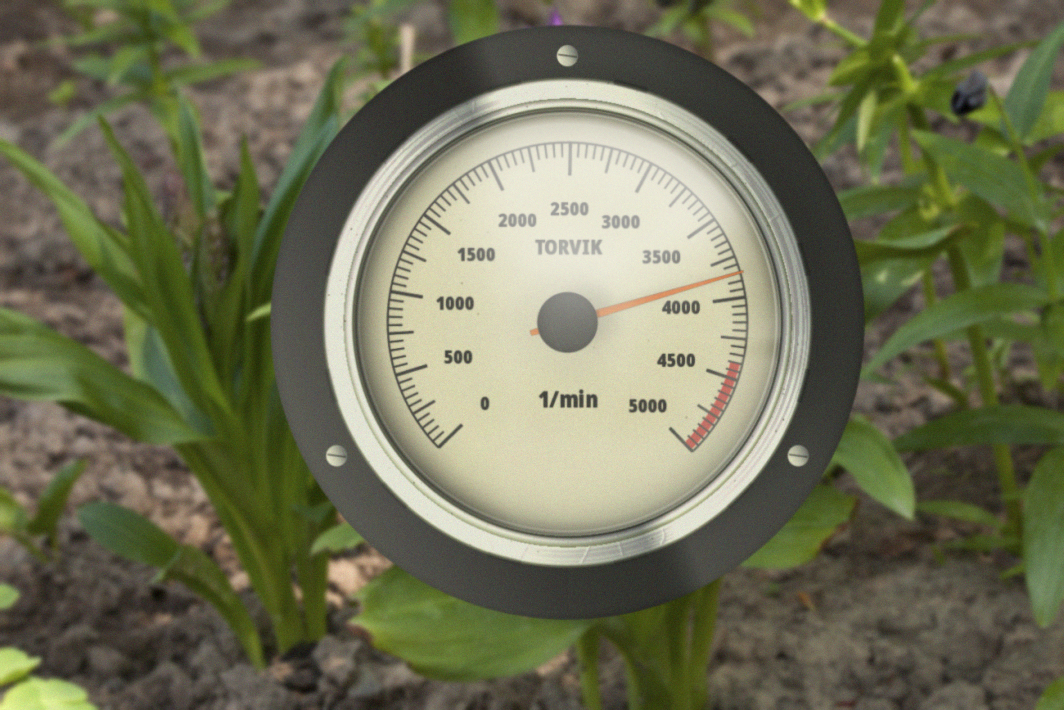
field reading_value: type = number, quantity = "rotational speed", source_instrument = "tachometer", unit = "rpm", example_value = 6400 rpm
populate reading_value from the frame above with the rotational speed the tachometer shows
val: 3850 rpm
